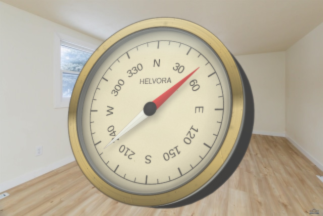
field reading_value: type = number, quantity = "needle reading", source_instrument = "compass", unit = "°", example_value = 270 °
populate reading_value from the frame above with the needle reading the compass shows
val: 50 °
